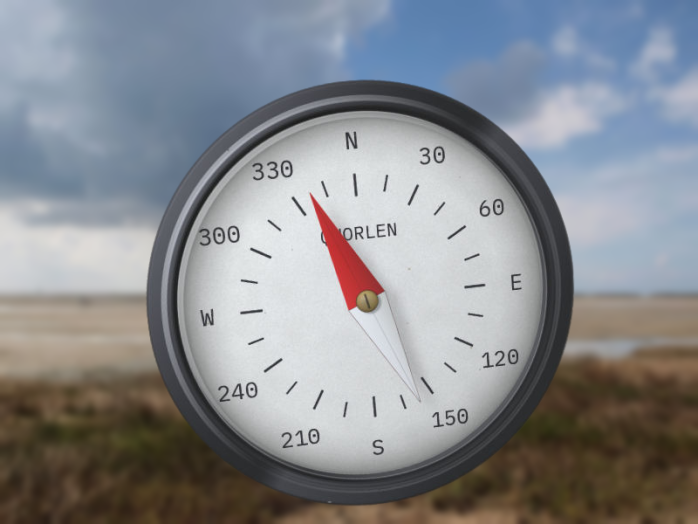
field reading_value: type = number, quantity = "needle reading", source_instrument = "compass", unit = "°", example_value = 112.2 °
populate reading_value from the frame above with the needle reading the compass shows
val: 337.5 °
